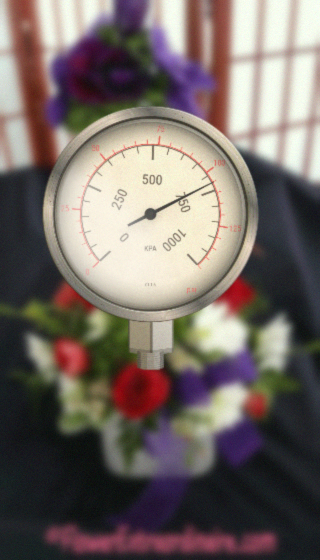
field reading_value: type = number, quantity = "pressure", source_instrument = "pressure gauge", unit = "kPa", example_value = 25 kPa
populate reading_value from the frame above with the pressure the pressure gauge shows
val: 725 kPa
